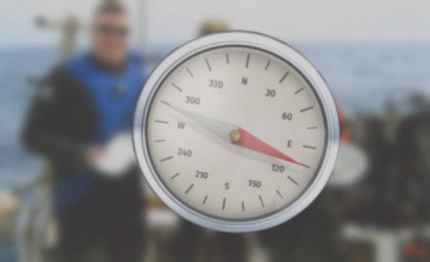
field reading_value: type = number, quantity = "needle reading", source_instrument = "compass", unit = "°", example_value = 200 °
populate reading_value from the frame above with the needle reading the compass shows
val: 105 °
